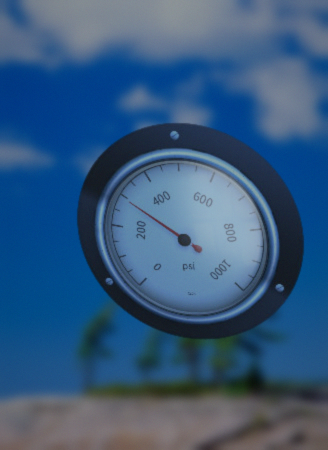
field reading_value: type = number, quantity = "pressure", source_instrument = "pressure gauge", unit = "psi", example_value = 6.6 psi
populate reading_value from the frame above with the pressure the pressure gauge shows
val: 300 psi
